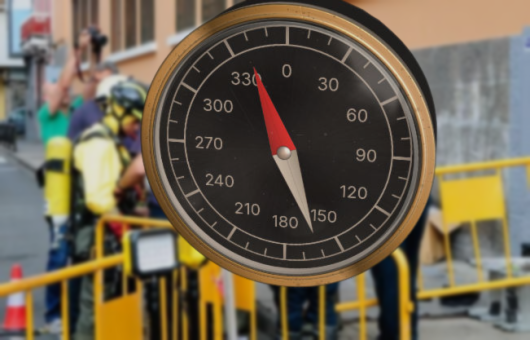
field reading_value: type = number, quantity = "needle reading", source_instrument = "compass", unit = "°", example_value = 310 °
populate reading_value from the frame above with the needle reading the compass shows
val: 340 °
